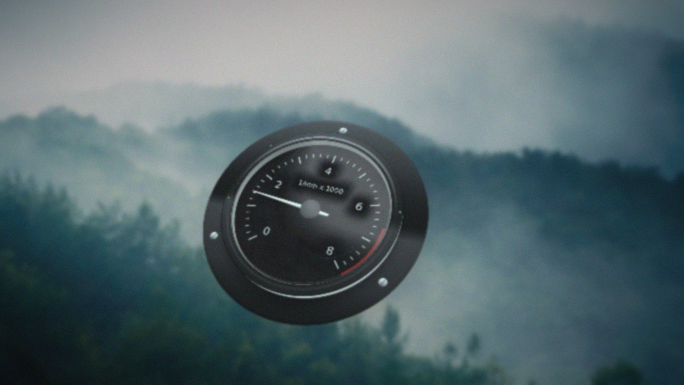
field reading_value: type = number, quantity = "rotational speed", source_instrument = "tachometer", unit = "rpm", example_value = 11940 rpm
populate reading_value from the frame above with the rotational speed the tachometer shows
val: 1400 rpm
